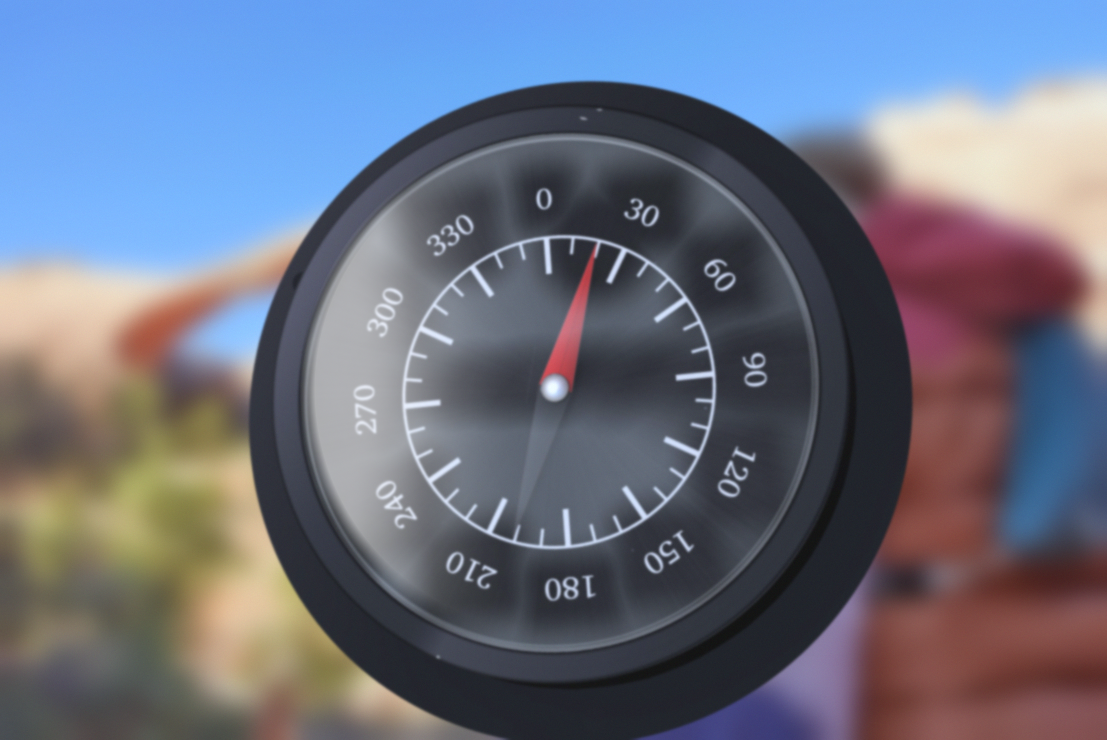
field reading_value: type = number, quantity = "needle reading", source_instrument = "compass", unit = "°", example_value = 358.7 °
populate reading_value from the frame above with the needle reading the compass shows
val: 20 °
